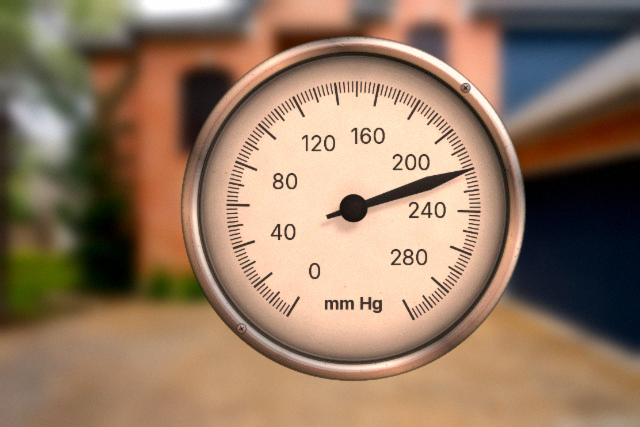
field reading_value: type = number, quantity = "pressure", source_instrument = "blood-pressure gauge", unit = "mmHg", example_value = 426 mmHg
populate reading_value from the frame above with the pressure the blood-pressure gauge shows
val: 220 mmHg
